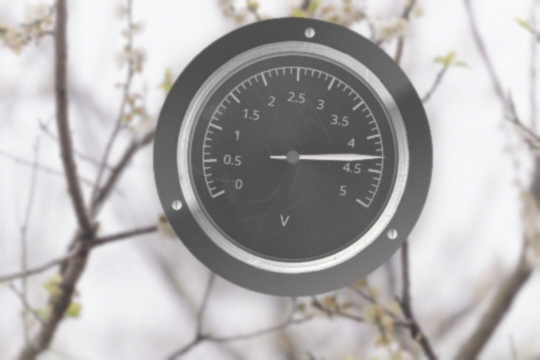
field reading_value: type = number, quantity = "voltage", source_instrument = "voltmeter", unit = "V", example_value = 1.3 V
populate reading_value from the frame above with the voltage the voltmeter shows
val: 4.3 V
